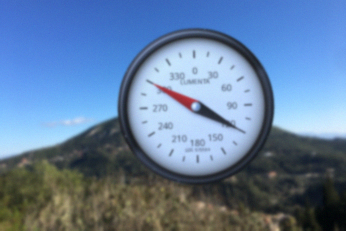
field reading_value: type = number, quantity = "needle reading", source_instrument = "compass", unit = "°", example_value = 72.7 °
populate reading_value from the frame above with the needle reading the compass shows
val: 300 °
